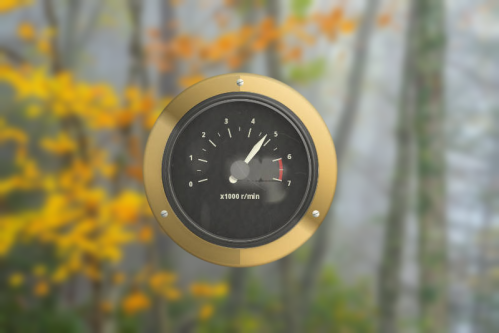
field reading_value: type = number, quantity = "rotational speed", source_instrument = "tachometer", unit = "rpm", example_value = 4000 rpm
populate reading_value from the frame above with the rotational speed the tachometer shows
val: 4750 rpm
